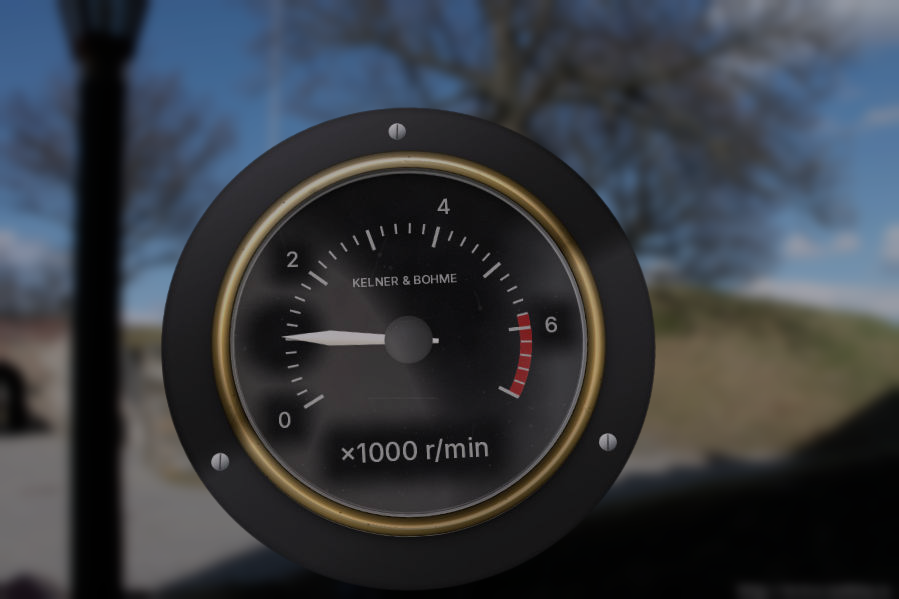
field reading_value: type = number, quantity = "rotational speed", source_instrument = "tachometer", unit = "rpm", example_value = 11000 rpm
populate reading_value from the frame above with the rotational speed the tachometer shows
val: 1000 rpm
